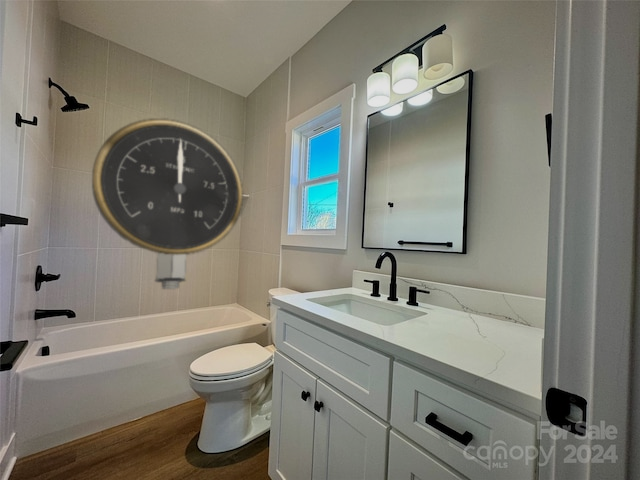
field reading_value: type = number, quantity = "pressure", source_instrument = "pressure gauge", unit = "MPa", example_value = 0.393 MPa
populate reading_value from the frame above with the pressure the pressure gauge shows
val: 4.75 MPa
